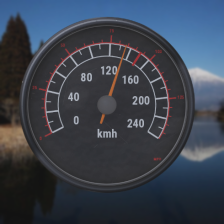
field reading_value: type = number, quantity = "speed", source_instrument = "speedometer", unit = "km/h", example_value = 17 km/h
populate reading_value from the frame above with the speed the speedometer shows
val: 135 km/h
